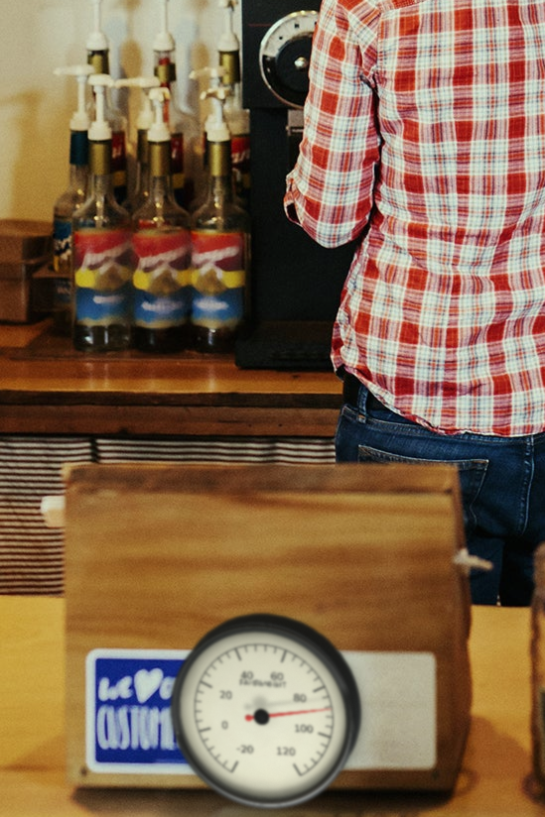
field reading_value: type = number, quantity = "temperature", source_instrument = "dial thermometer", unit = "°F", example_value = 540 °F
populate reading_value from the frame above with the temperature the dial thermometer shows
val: 88 °F
